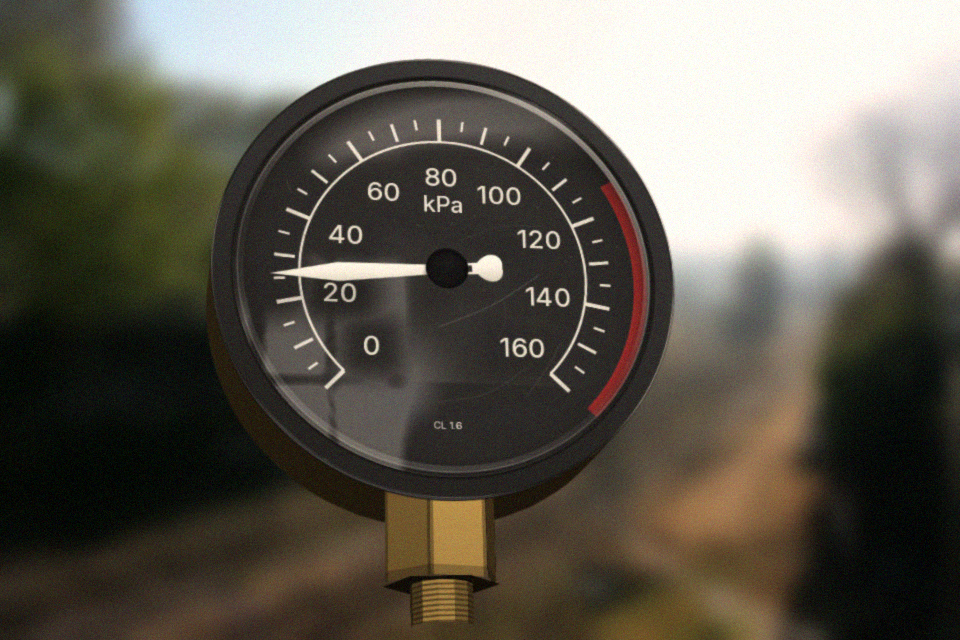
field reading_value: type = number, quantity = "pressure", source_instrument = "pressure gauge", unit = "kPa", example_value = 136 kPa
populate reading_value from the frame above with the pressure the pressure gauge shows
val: 25 kPa
